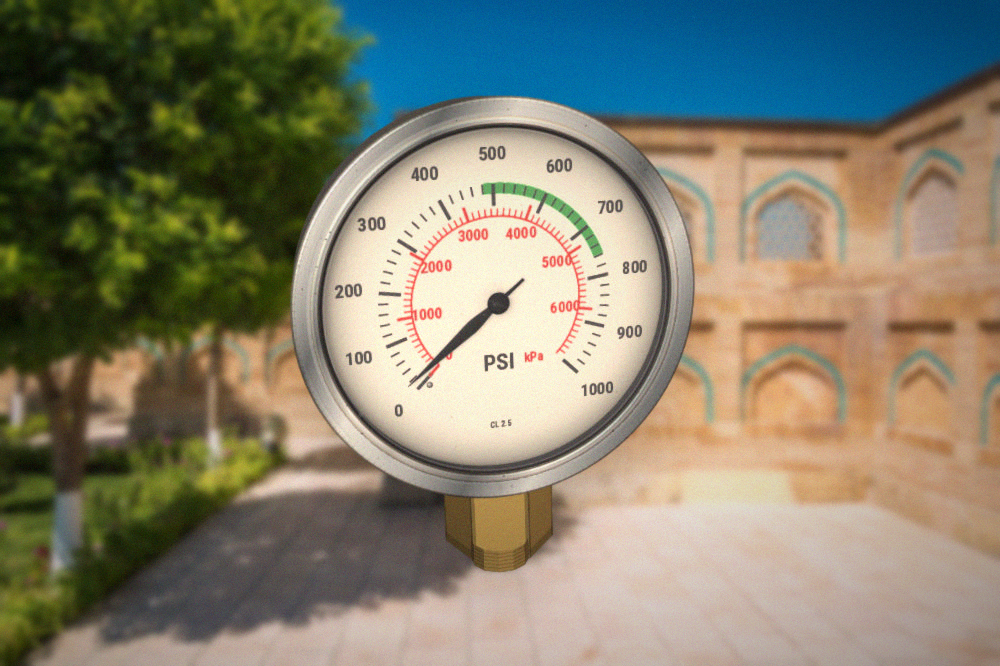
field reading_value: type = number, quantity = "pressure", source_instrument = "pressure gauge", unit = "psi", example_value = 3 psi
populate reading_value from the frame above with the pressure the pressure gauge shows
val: 20 psi
